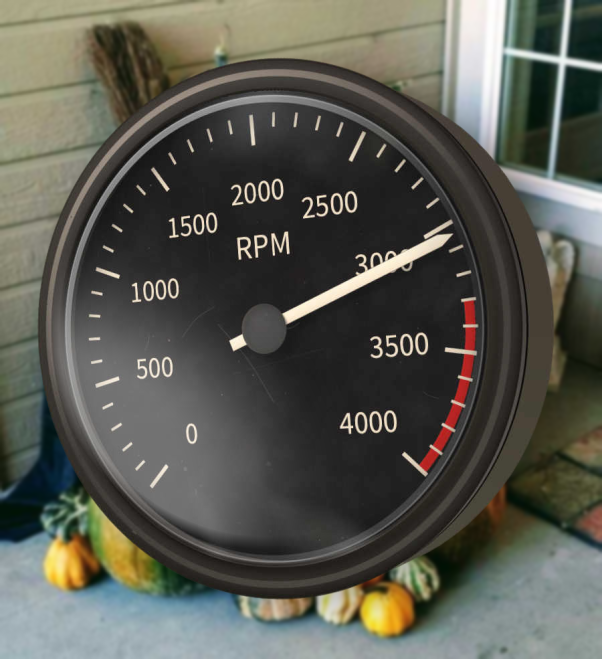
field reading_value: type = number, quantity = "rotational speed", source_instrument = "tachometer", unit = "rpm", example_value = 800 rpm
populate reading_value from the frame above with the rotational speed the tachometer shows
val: 3050 rpm
